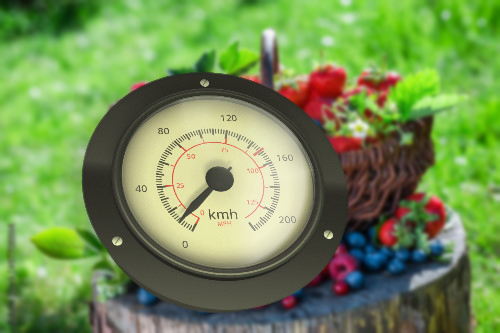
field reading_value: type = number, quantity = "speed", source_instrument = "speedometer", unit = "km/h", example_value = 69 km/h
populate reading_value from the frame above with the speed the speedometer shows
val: 10 km/h
